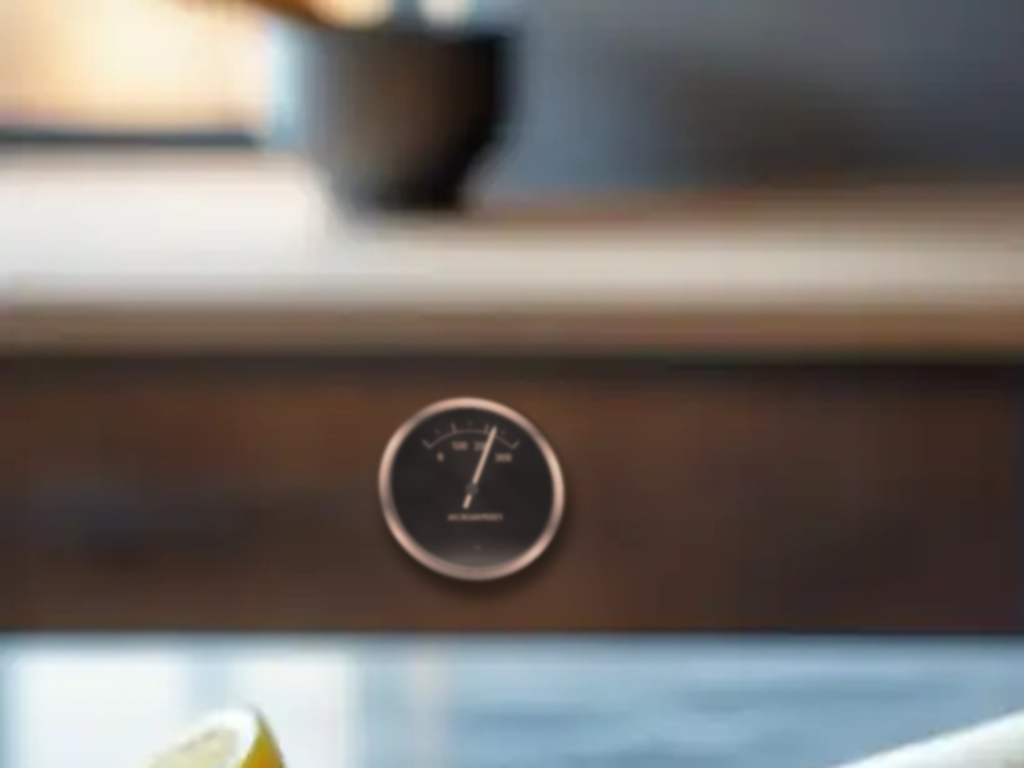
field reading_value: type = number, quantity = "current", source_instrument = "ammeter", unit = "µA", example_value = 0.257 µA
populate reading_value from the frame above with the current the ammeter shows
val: 225 µA
